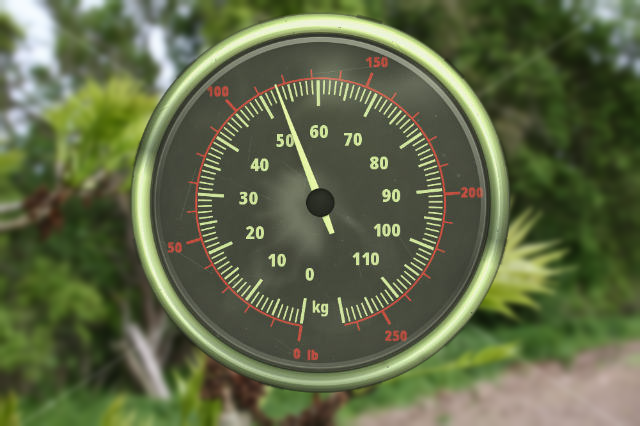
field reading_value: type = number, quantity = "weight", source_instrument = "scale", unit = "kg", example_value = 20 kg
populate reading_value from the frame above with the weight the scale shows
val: 53 kg
